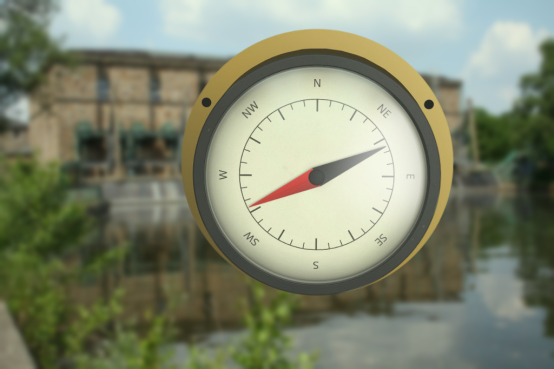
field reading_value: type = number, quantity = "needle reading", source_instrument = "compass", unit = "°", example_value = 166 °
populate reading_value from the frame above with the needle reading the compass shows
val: 245 °
